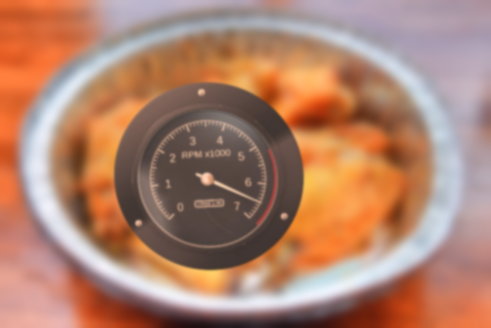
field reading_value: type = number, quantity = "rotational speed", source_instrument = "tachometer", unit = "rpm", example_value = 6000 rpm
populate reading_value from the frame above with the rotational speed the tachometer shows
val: 6500 rpm
